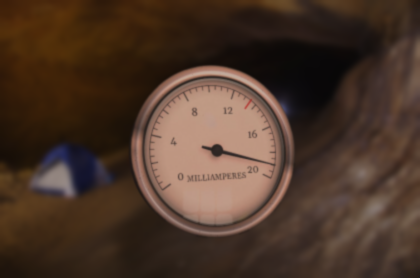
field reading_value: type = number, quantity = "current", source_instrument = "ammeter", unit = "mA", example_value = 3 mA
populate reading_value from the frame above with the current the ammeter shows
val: 19 mA
